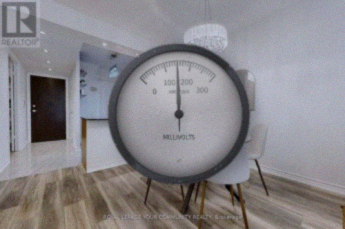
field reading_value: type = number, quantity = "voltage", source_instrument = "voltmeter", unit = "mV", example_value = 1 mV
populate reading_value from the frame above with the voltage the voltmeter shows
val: 150 mV
